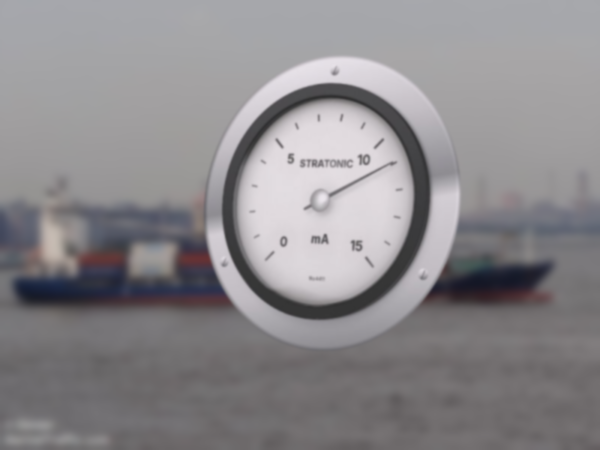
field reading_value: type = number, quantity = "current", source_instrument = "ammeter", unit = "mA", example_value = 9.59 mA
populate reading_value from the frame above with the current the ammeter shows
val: 11 mA
